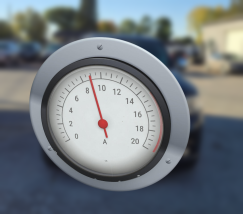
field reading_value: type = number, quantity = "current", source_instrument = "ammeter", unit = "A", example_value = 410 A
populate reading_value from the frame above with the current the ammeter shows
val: 9 A
